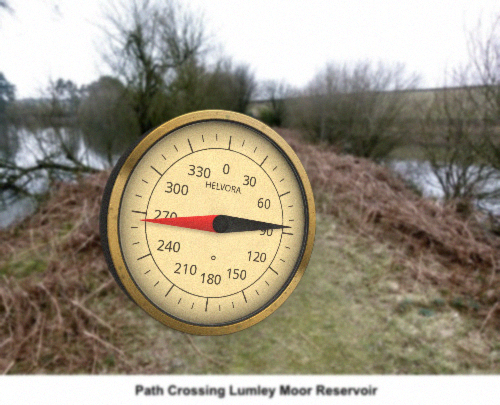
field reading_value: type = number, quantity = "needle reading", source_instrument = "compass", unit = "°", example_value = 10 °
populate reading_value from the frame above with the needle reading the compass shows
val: 265 °
